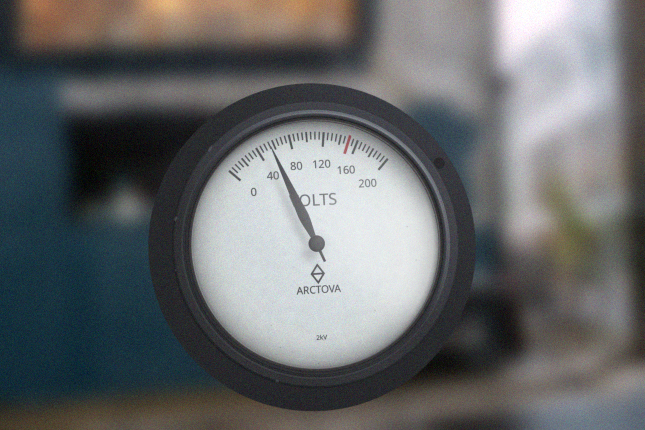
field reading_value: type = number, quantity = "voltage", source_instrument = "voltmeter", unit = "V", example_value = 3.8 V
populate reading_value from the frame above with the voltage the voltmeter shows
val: 55 V
